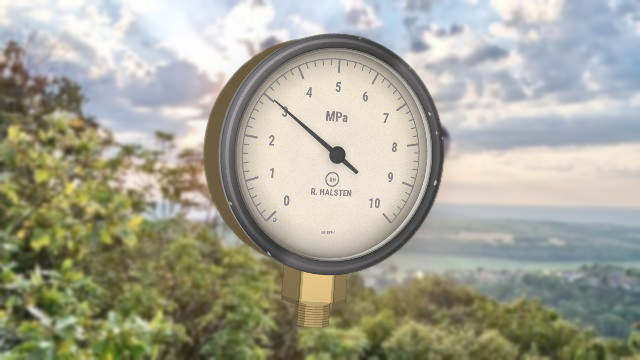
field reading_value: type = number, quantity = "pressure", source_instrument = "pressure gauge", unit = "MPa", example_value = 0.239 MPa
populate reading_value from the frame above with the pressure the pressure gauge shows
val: 3 MPa
